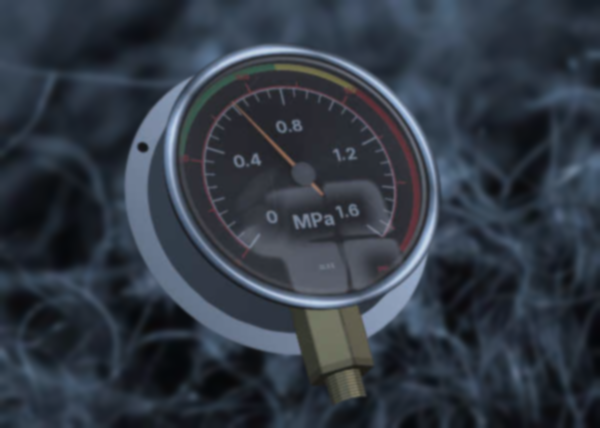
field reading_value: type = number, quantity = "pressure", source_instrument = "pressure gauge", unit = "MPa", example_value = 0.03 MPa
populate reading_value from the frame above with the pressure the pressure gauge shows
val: 0.6 MPa
